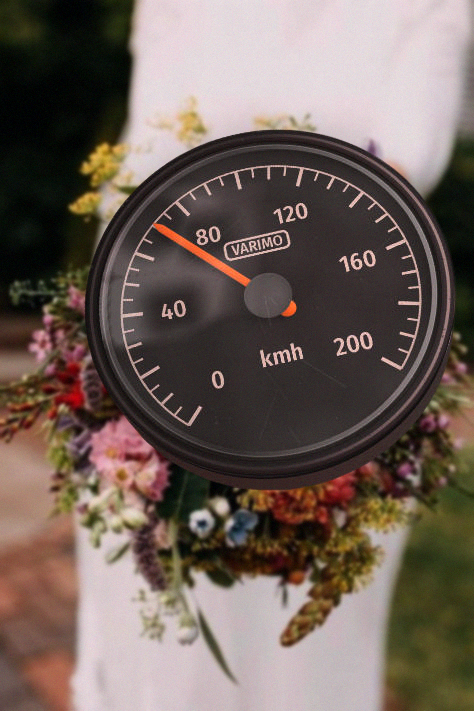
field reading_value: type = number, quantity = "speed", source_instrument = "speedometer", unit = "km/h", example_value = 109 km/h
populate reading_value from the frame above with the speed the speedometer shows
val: 70 km/h
